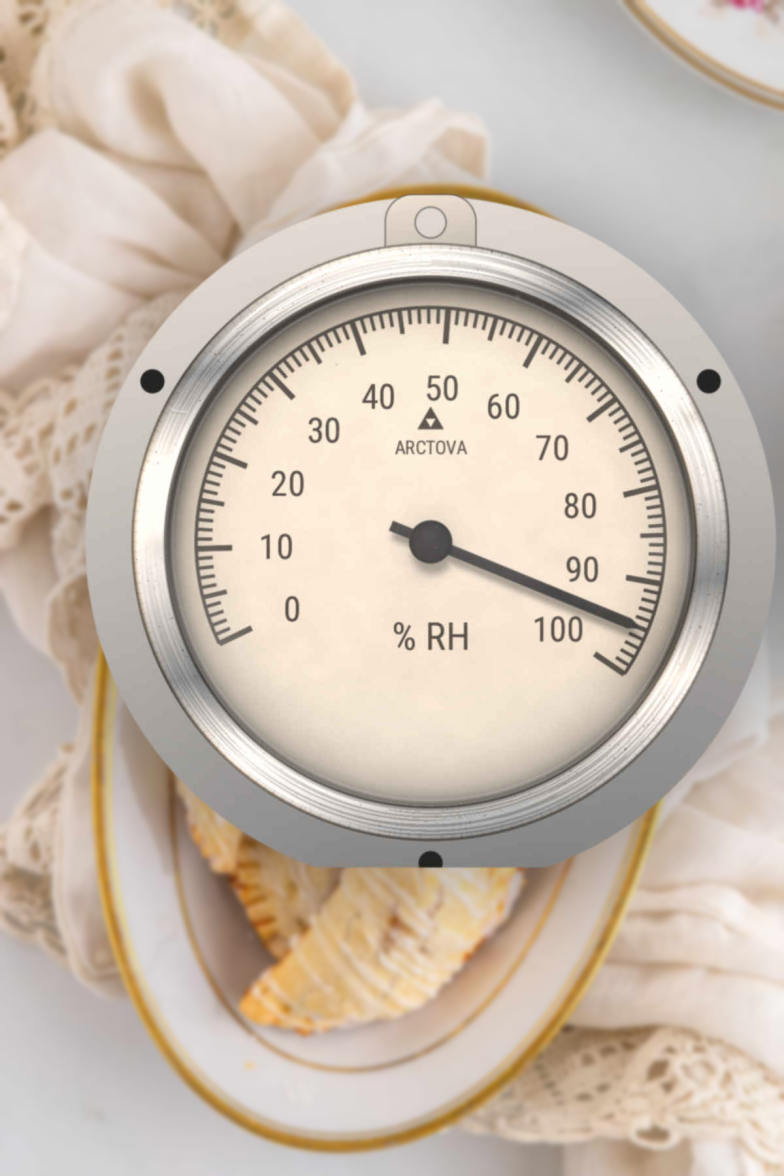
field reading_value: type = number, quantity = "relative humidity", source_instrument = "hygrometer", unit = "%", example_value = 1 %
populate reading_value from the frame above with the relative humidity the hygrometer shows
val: 95 %
